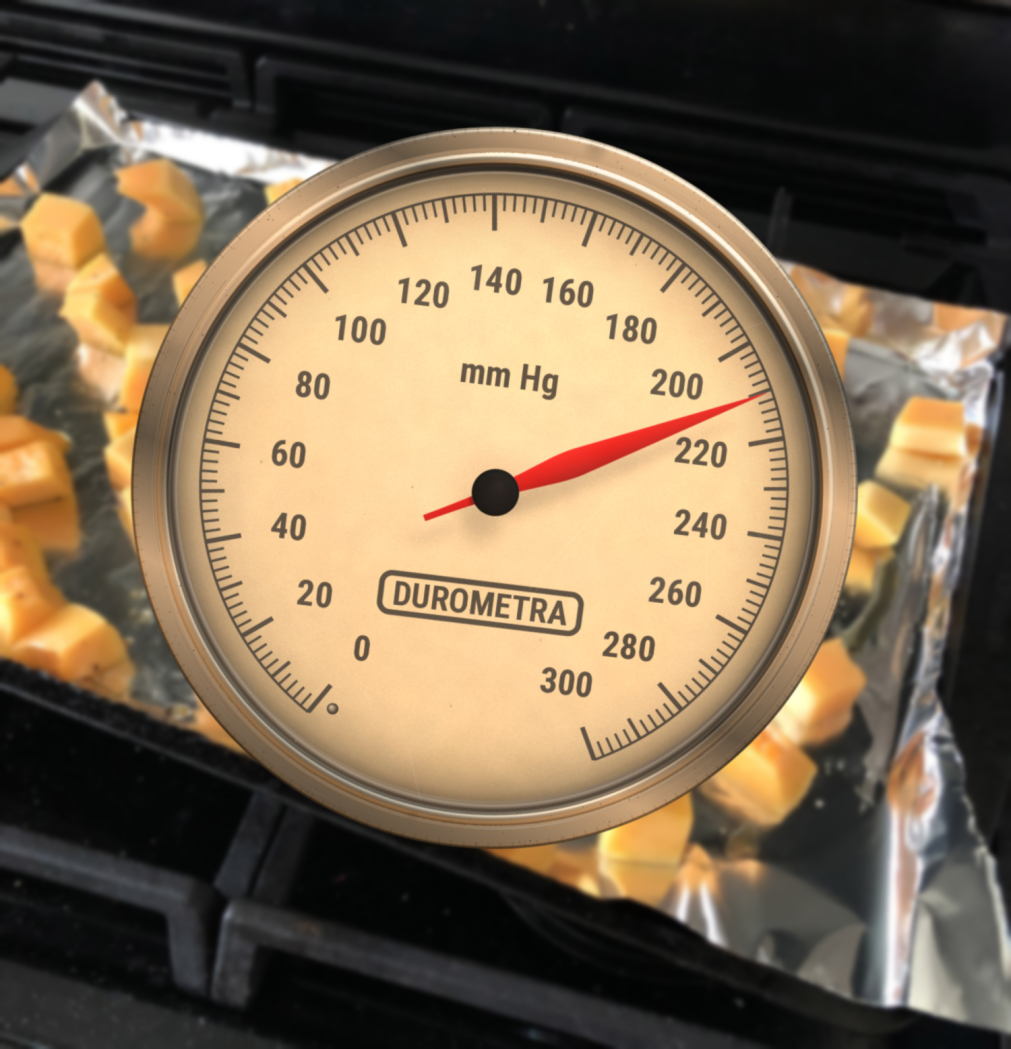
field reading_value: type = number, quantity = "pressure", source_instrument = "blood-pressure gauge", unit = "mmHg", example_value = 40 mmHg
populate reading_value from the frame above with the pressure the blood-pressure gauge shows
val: 210 mmHg
